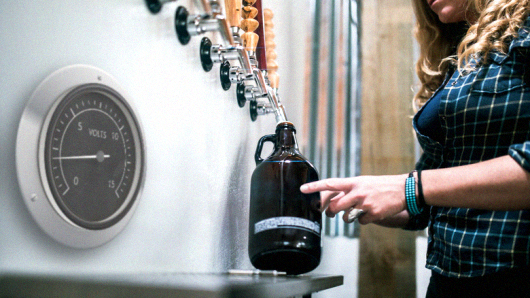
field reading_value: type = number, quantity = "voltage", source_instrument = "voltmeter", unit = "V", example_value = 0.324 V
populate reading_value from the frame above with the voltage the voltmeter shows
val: 2 V
